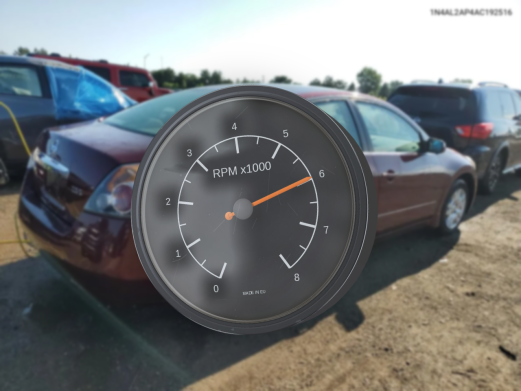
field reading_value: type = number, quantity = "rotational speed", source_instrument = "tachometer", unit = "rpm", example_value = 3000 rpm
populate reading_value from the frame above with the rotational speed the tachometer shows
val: 6000 rpm
